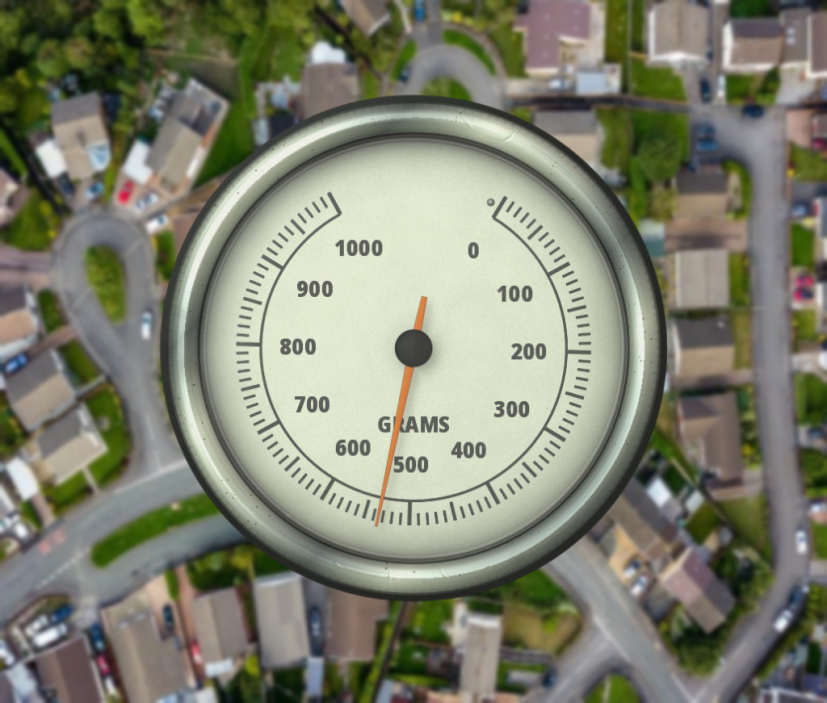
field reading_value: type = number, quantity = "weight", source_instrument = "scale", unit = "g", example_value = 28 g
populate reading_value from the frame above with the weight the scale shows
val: 535 g
